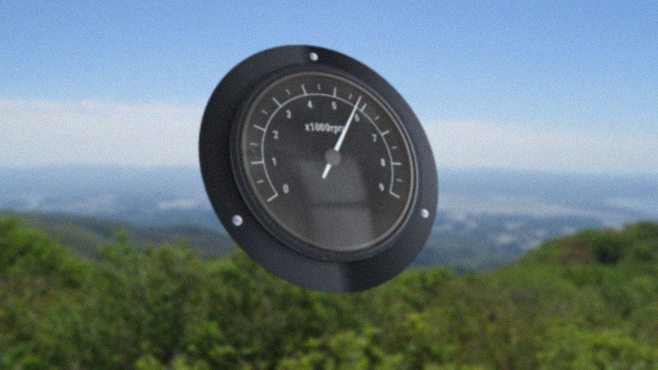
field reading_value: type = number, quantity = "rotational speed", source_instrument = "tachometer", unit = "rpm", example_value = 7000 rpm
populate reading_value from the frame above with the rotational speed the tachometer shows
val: 5750 rpm
